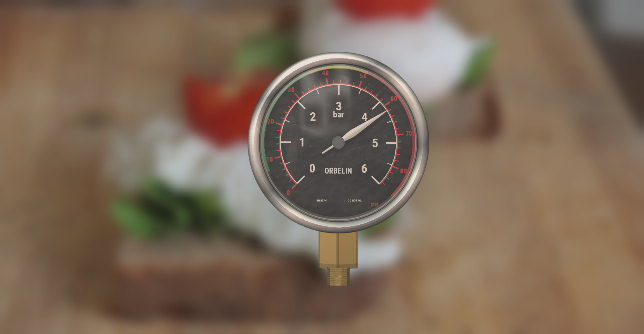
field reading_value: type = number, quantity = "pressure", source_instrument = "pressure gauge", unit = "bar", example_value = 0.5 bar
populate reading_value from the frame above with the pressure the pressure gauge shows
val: 4.25 bar
